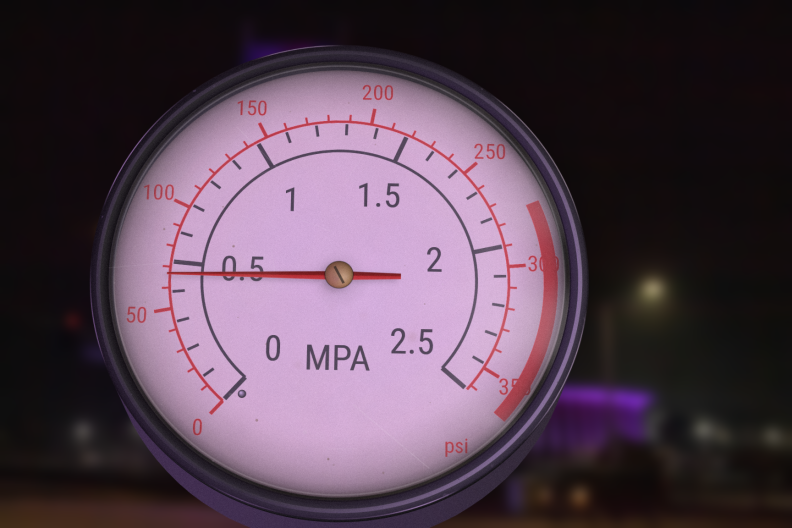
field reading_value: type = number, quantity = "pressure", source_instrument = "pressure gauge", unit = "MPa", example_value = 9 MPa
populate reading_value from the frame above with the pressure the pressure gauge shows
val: 0.45 MPa
